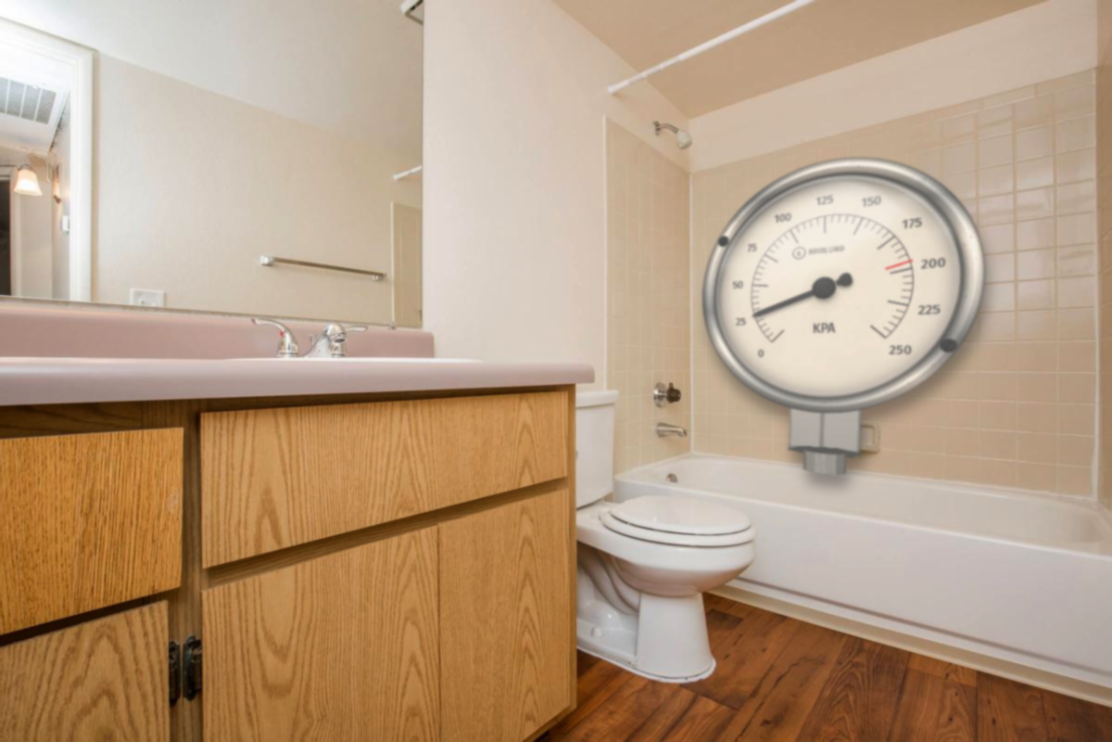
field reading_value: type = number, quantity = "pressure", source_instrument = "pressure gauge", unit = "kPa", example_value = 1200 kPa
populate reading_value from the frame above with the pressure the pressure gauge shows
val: 25 kPa
